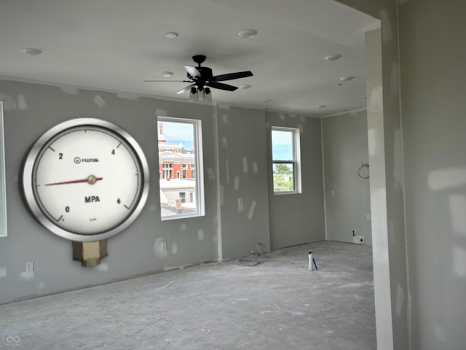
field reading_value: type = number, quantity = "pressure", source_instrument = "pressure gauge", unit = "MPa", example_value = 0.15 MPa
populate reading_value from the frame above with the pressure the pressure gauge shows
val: 1 MPa
